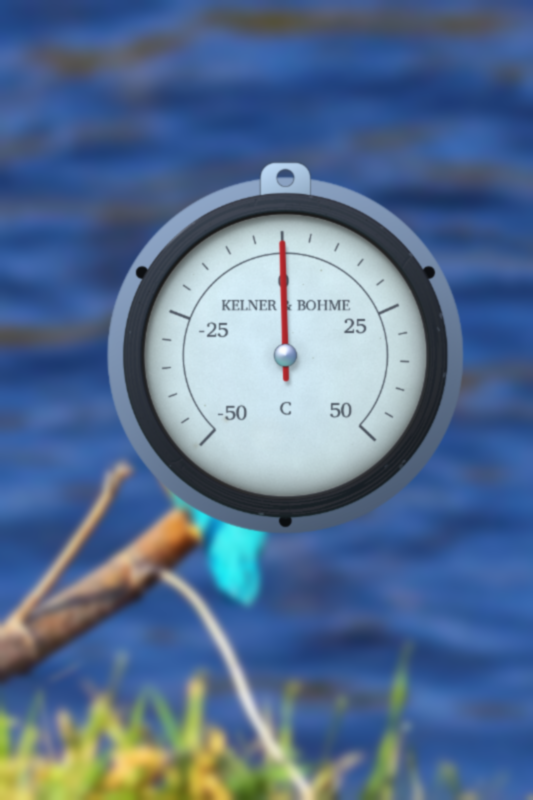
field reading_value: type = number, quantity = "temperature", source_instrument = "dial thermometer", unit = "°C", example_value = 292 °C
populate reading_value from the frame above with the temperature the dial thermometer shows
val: 0 °C
